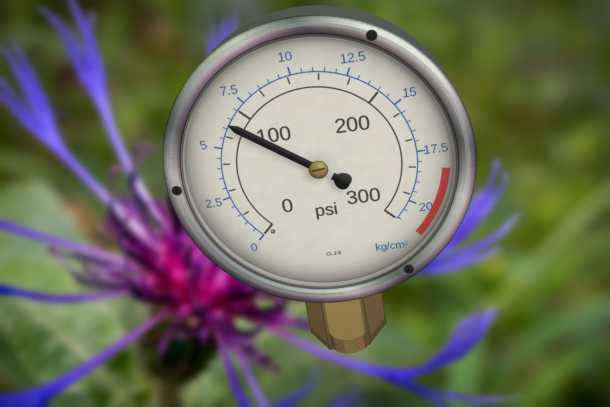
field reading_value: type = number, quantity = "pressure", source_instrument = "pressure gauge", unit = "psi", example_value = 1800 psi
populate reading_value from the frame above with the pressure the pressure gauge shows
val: 90 psi
